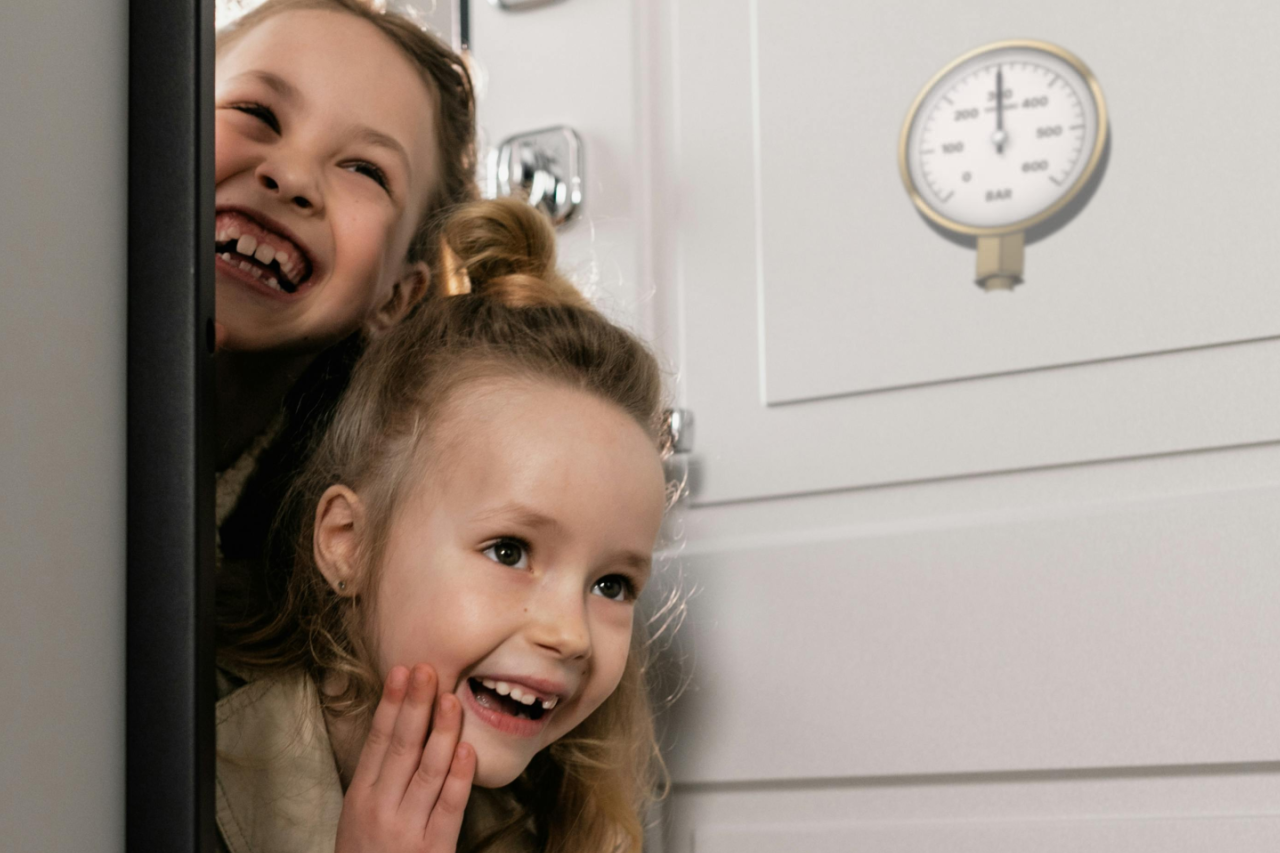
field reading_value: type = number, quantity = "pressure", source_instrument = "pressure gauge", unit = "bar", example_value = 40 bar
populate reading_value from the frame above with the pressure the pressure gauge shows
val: 300 bar
